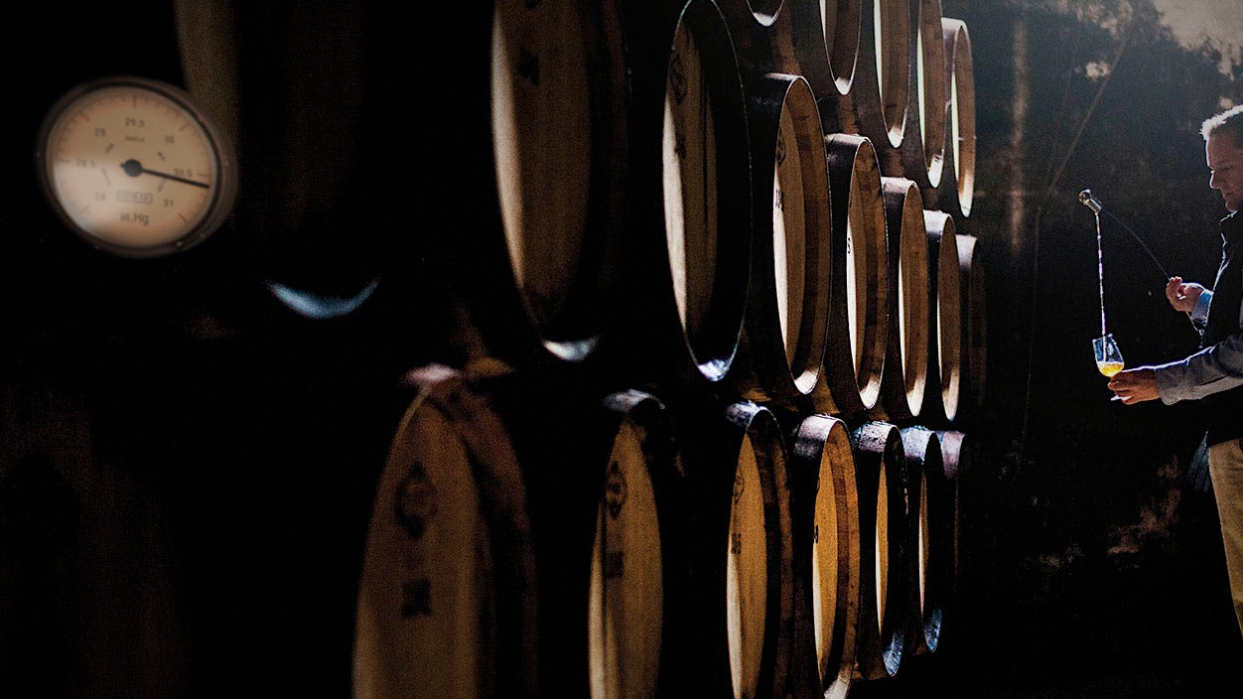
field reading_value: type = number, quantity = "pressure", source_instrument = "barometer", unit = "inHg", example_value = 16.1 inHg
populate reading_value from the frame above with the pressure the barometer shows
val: 30.6 inHg
